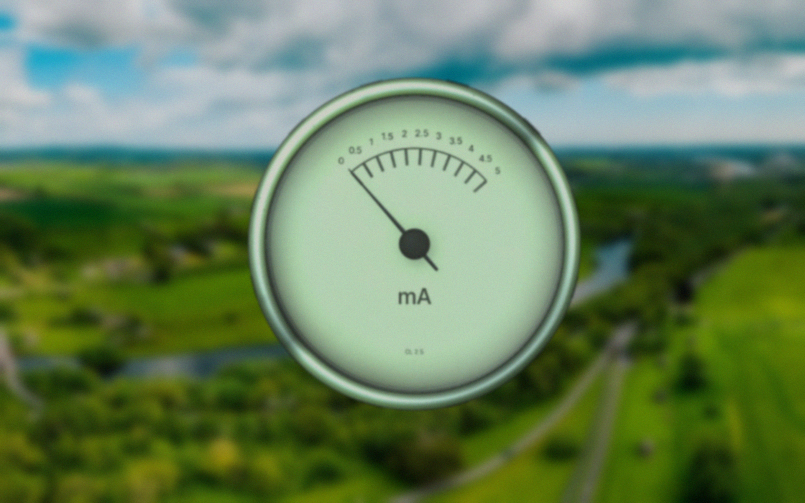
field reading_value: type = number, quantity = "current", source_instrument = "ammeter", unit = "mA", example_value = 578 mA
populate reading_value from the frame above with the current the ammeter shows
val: 0 mA
